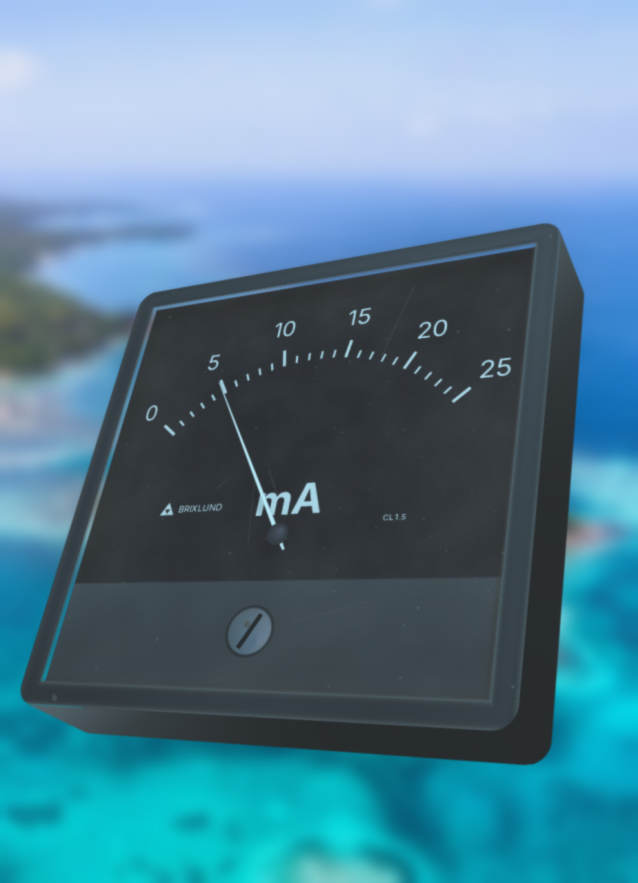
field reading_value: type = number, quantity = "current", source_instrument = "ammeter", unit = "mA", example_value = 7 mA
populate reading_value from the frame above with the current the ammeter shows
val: 5 mA
